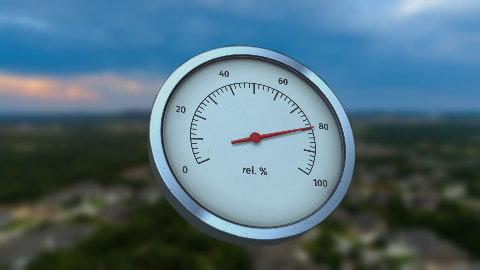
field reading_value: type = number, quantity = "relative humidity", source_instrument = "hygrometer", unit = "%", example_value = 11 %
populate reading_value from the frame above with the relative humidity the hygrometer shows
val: 80 %
